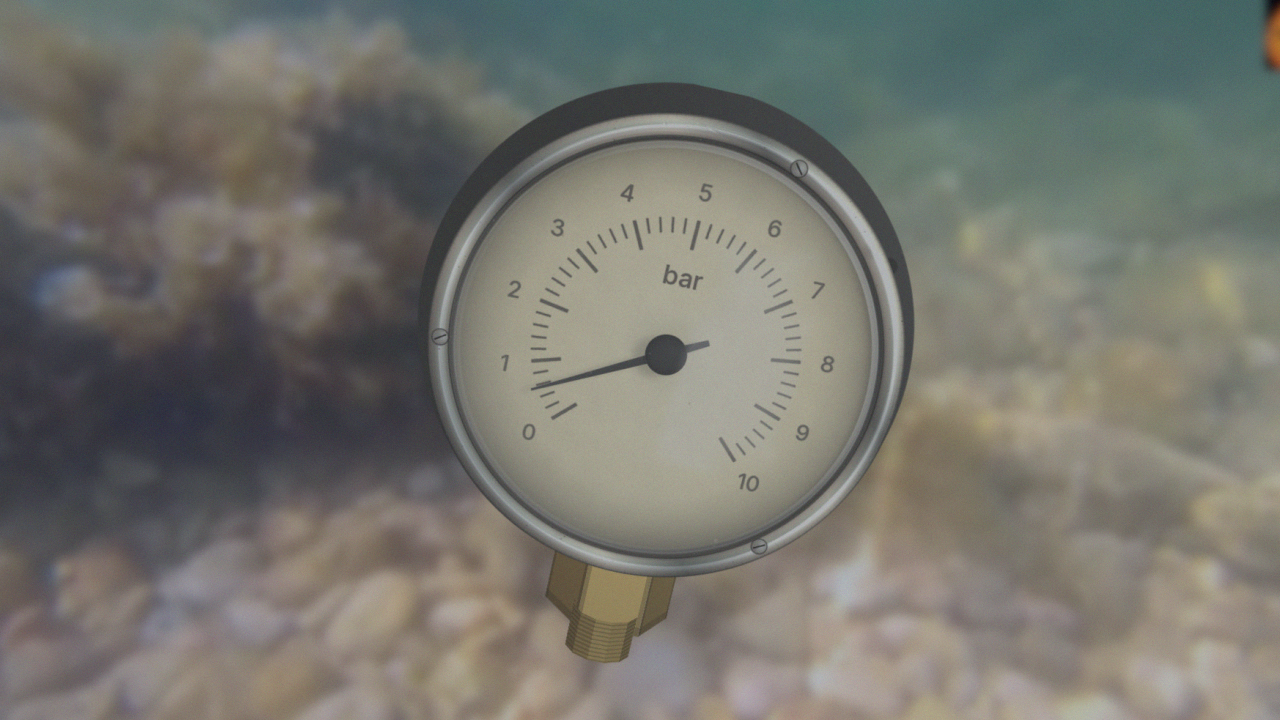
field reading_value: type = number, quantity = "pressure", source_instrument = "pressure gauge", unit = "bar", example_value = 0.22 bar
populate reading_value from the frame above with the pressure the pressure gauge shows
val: 0.6 bar
